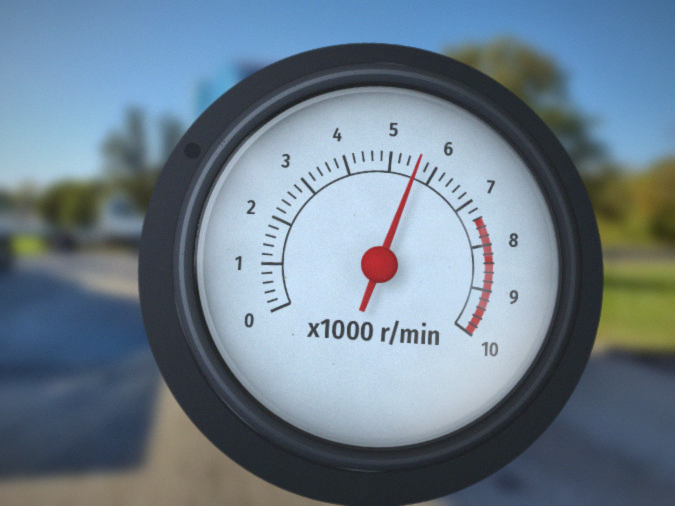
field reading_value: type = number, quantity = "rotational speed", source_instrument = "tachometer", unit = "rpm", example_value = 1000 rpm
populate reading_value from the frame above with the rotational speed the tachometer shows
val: 5600 rpm
